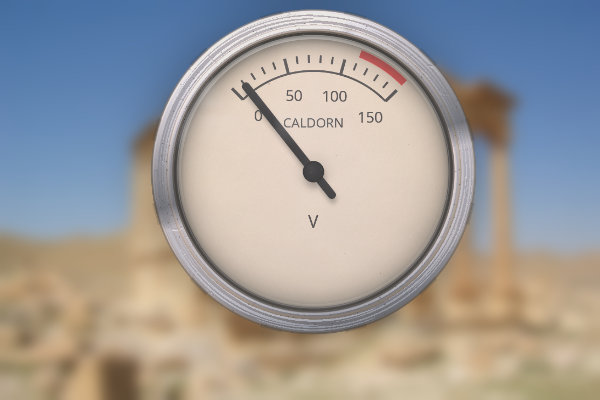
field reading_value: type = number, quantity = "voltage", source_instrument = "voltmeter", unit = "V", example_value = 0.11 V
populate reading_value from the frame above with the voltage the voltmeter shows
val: 10 V
